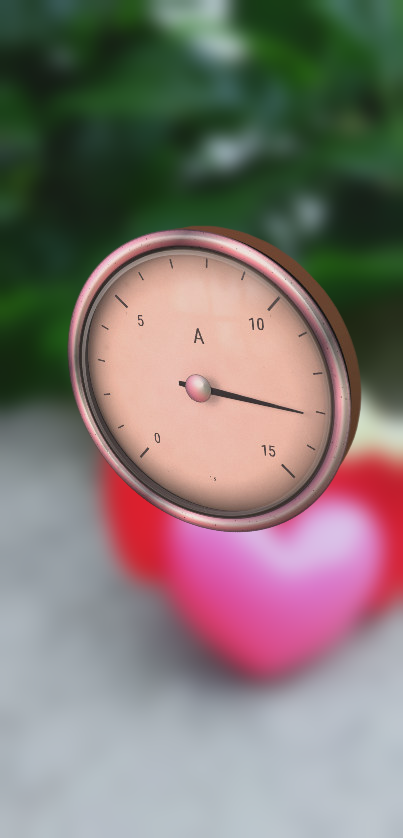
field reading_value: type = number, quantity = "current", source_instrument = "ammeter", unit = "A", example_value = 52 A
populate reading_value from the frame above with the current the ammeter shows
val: 13 A
